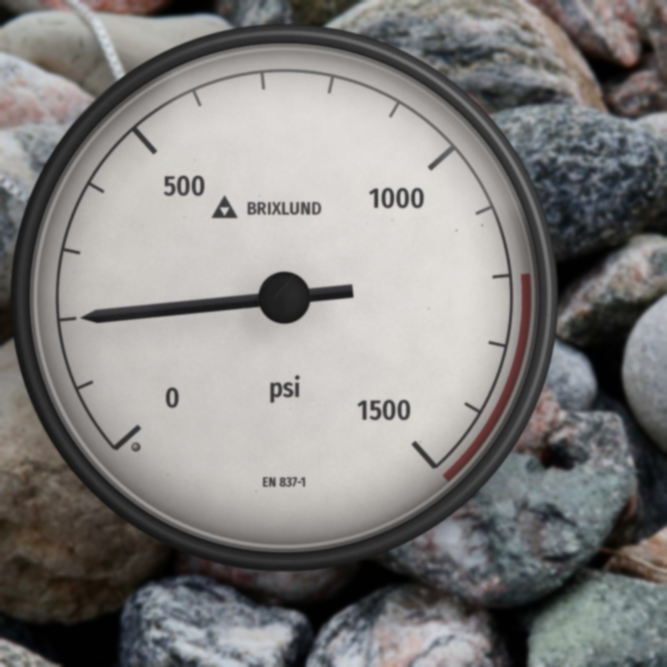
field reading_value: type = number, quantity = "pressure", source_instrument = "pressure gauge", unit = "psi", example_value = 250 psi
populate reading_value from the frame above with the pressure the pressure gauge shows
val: 200 psi
